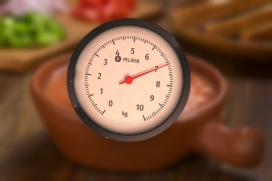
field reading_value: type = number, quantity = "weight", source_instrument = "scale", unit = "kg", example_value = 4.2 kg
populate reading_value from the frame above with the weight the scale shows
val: 7 kg
